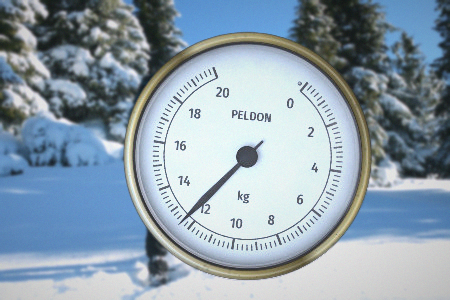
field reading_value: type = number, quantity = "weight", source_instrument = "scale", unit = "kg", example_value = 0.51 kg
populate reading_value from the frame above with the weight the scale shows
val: 12.4 kg
